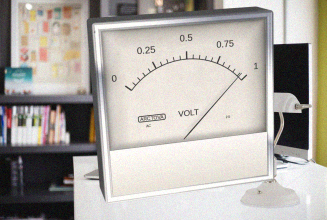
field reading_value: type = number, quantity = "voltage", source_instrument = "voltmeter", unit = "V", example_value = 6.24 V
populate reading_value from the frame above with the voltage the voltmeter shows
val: 0.95 V
